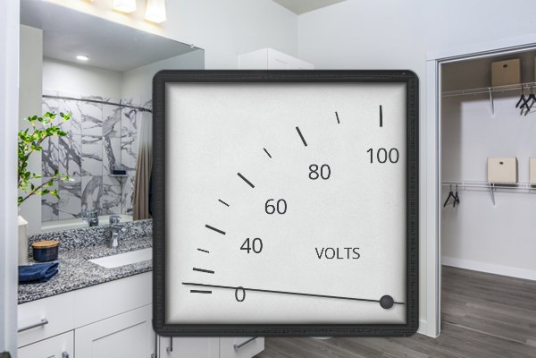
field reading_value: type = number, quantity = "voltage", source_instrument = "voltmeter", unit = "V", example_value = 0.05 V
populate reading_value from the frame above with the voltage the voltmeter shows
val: 10 V
